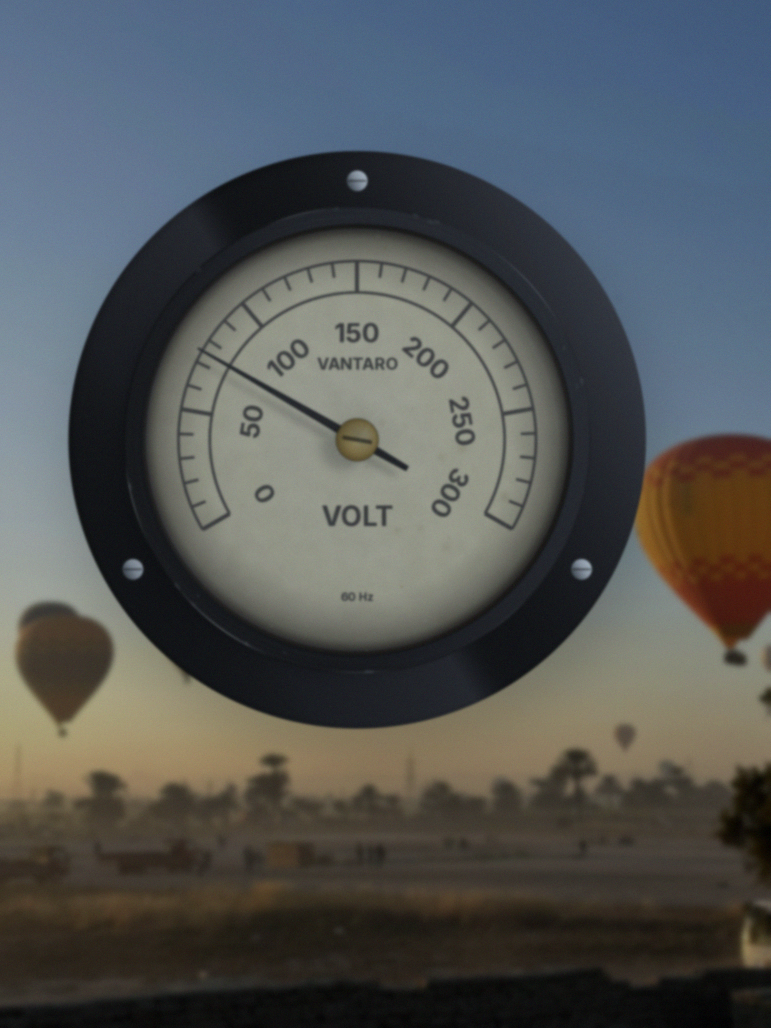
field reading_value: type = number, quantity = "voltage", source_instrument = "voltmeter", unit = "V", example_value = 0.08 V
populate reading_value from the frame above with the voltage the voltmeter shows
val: 75 V
